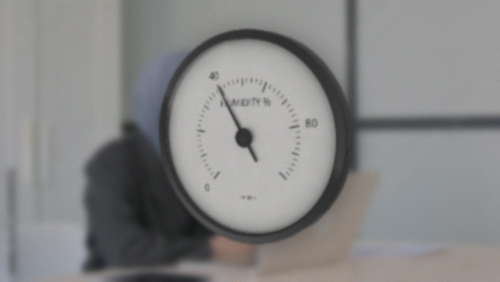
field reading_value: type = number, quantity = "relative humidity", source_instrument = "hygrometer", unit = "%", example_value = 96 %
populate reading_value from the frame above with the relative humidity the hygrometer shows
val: 40 %
